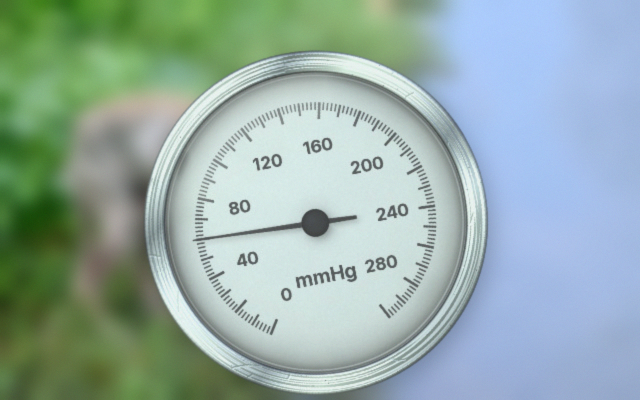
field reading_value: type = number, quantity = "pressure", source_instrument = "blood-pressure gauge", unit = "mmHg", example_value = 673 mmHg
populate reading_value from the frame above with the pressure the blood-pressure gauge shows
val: 60 mmHg
